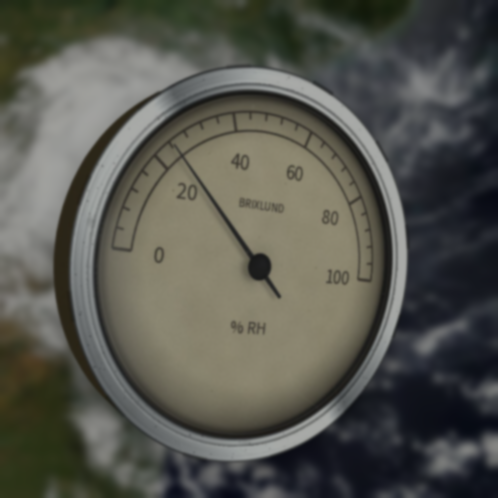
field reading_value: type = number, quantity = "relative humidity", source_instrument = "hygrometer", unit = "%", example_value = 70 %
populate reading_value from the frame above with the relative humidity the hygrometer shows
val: 24 %
